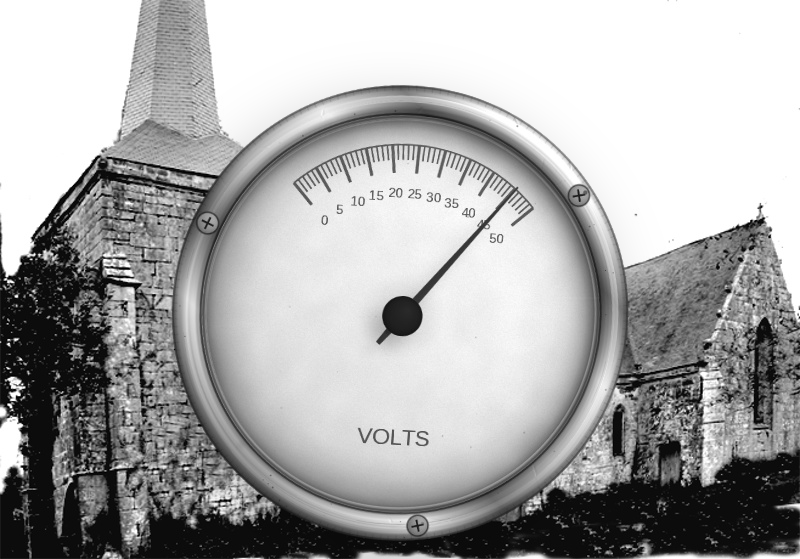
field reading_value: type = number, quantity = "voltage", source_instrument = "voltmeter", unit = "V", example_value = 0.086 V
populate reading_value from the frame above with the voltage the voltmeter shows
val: 45 V
